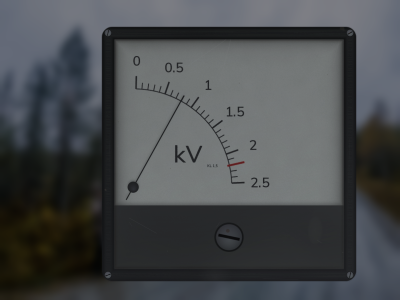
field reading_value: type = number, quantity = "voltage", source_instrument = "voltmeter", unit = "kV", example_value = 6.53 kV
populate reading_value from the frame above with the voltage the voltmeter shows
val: 0.8 kV
